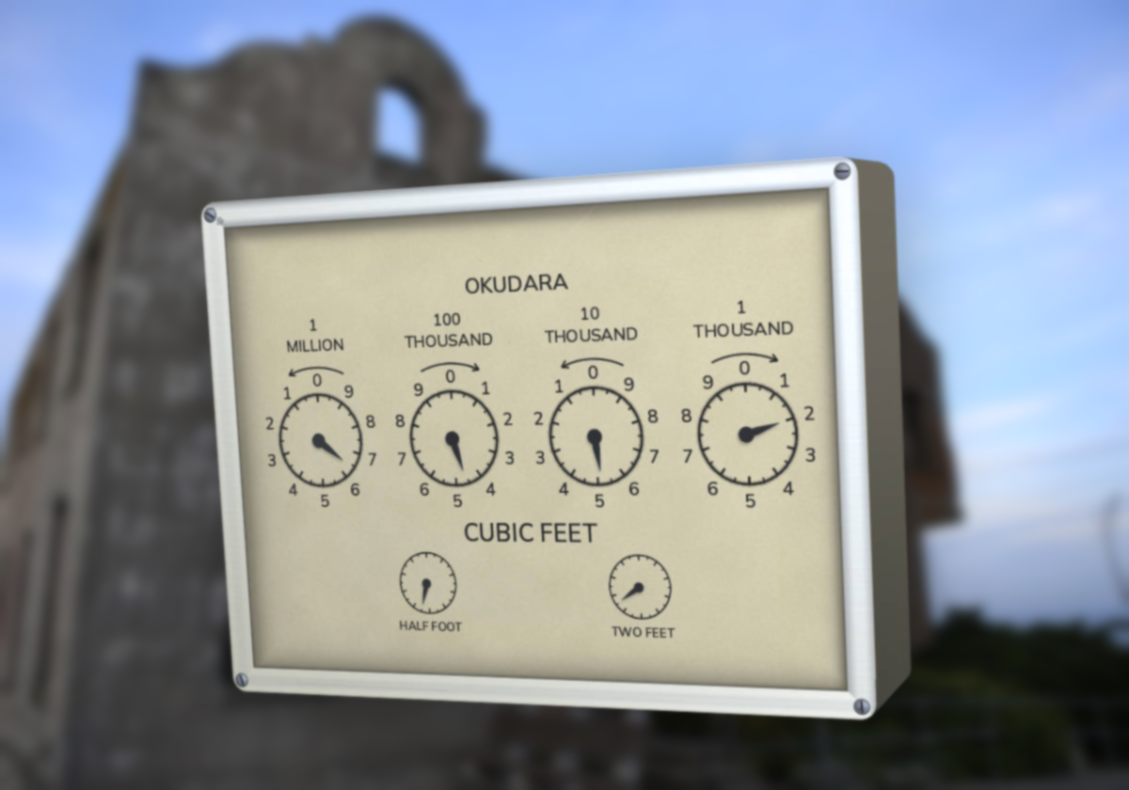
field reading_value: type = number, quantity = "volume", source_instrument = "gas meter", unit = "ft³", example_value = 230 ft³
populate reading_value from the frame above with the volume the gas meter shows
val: 645200 ft³
